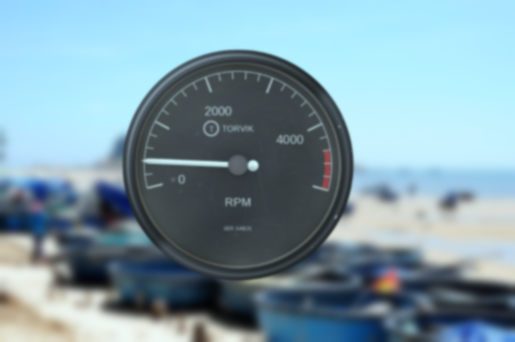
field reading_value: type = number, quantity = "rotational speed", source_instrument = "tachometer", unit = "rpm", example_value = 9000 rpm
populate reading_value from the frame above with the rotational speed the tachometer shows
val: 400 rpm
